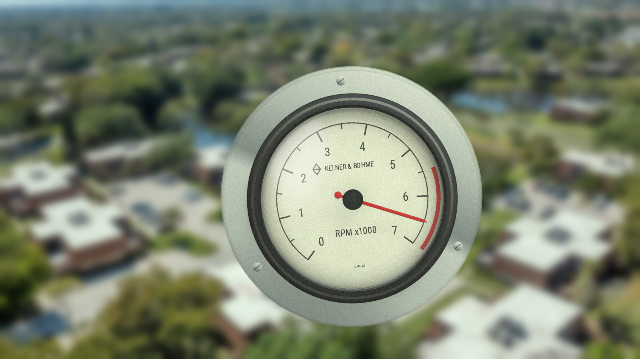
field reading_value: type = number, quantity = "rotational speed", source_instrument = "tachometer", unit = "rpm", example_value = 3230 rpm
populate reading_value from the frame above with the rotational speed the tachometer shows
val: 6500 rpm
